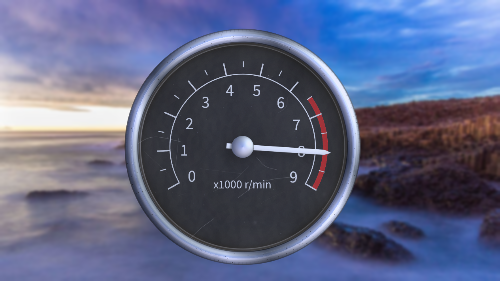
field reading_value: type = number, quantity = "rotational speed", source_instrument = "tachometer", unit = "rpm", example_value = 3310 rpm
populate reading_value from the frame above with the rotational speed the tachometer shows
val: 8000 rpm
